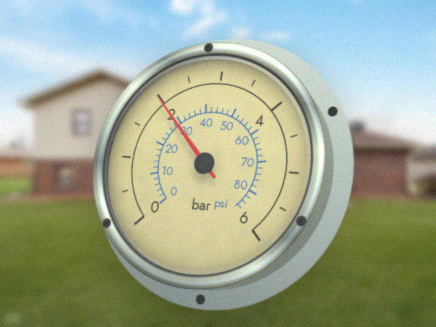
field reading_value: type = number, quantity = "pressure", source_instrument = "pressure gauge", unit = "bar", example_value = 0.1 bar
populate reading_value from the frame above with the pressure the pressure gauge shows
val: 2 bar
